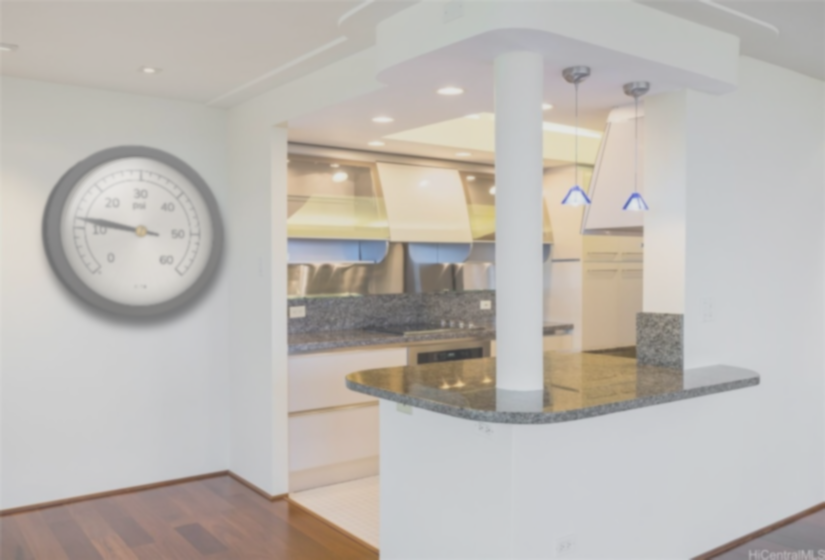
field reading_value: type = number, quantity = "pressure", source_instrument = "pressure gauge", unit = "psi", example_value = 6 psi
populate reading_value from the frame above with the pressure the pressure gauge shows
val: 12 psi
